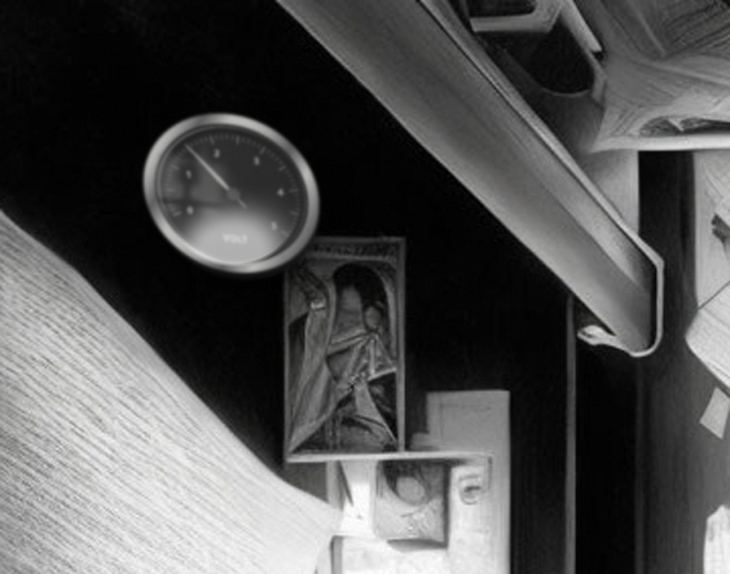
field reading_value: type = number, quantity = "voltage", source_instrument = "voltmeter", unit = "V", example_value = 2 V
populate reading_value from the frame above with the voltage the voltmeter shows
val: 1.5 V
